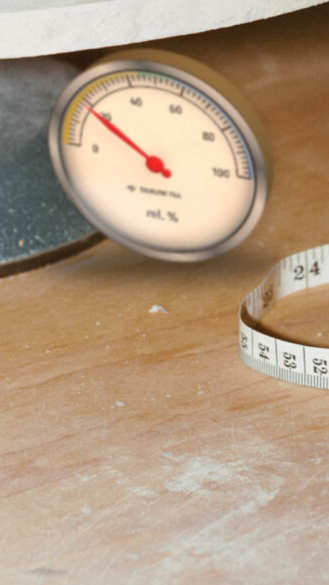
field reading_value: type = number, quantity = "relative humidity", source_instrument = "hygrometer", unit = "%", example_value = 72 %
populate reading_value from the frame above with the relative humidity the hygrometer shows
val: 20 %
